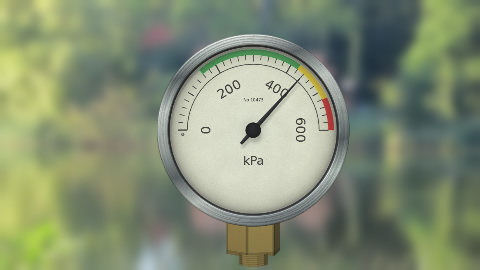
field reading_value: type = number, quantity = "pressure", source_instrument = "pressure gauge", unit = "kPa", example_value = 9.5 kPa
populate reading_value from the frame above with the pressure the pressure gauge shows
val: 440 kPa
